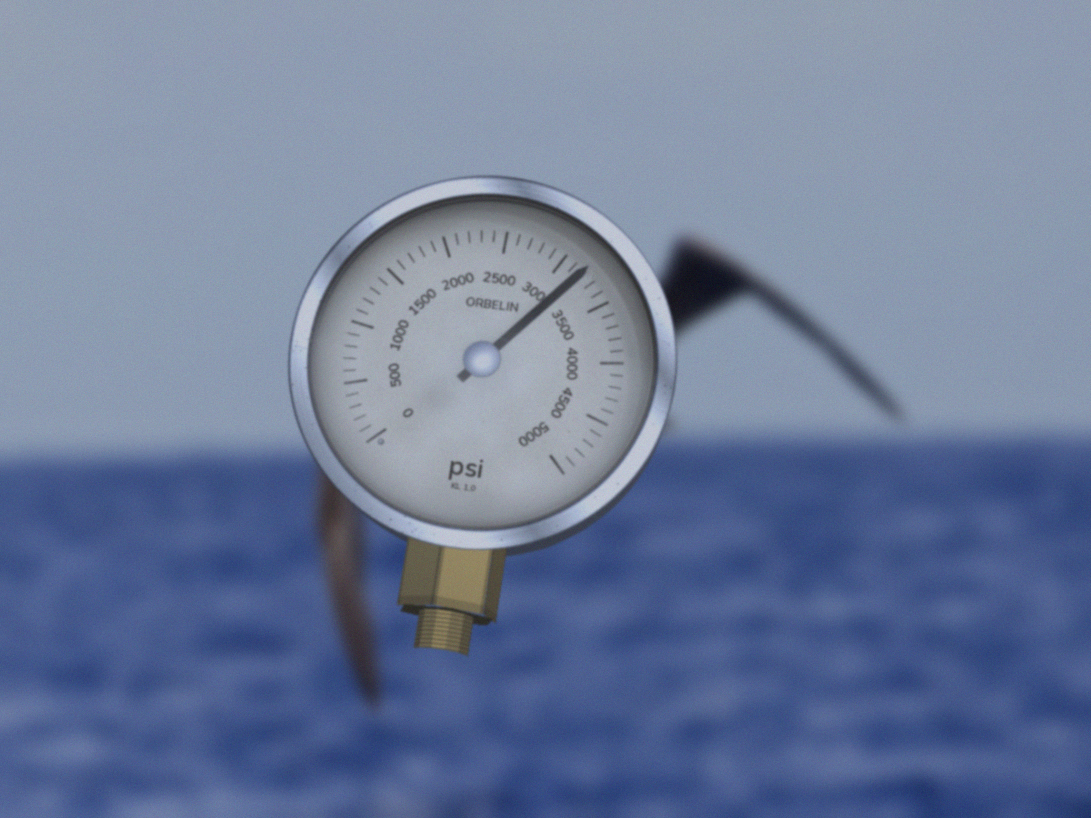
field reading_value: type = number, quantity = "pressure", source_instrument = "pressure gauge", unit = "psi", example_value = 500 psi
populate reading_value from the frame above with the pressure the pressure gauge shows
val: 3200 psi
